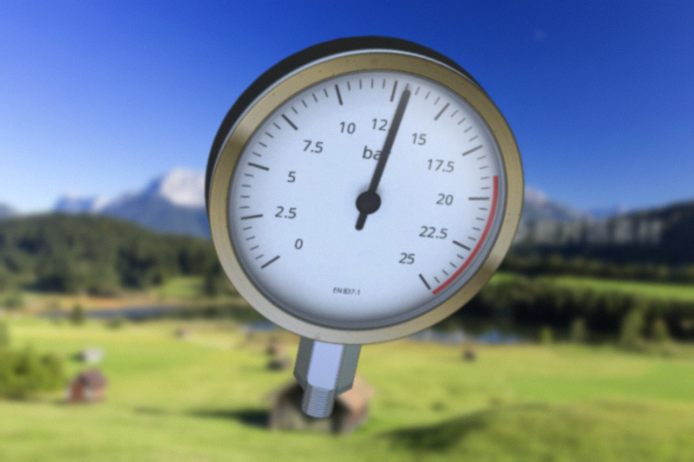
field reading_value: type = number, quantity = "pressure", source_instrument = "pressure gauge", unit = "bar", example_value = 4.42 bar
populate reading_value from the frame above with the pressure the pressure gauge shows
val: 13 bar
